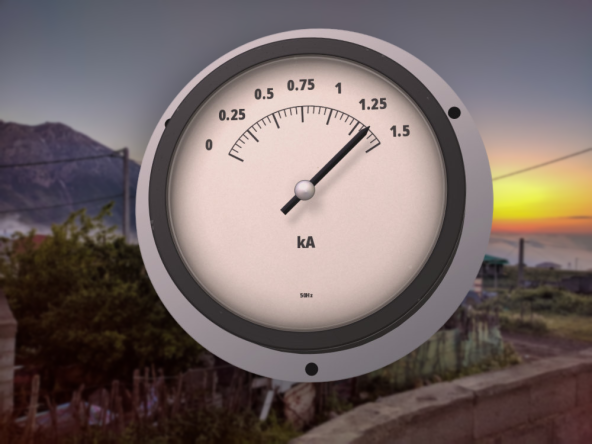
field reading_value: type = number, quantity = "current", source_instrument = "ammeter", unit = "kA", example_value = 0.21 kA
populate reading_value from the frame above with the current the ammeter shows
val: 1.35 kA
